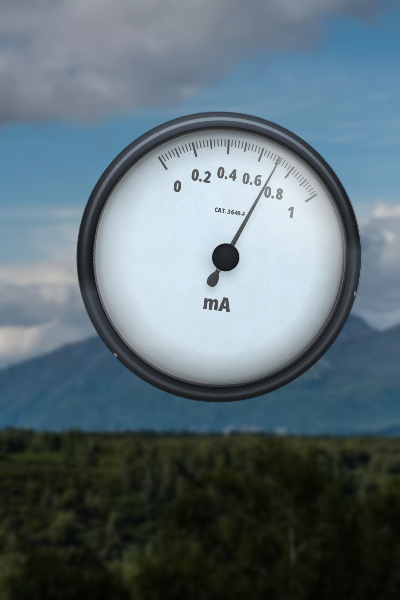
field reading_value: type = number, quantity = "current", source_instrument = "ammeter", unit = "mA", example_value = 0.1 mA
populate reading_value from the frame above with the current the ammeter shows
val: 0.7 mA
